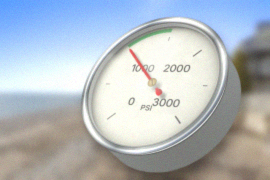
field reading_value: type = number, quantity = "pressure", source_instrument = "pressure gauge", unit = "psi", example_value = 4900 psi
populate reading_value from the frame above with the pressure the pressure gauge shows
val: 1000 psi
